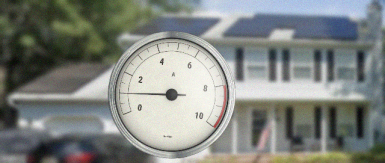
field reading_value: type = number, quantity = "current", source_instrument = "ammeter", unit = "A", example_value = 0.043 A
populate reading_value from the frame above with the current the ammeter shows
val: 1 A
